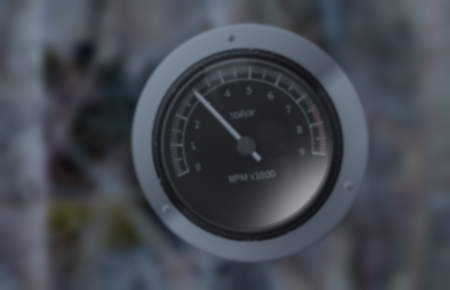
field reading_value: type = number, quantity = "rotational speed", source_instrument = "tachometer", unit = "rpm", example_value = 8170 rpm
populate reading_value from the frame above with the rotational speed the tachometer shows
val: 3000 rpm
